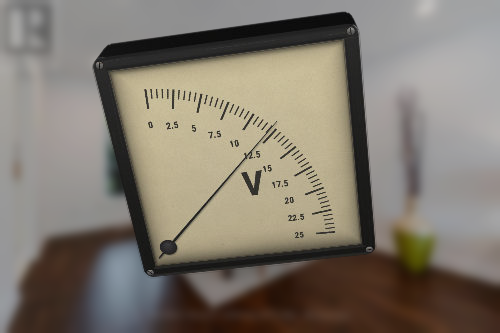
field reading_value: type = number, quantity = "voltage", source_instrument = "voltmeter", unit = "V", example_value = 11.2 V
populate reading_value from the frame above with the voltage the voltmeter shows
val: 12 V
